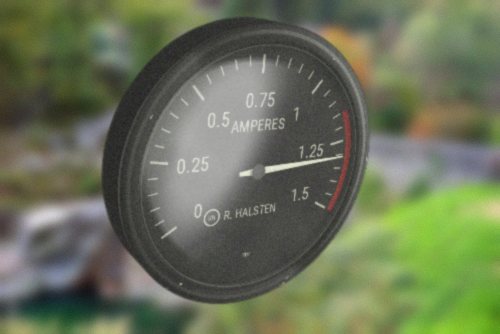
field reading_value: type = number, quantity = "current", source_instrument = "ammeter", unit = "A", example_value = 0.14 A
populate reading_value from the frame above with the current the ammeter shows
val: 1.3 A
